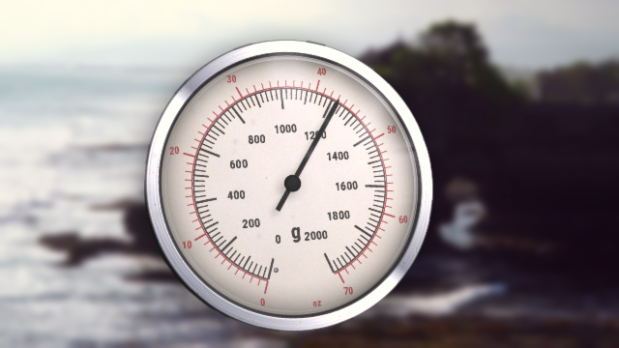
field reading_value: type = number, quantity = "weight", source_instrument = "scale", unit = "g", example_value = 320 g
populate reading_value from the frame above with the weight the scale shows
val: 1220 g
